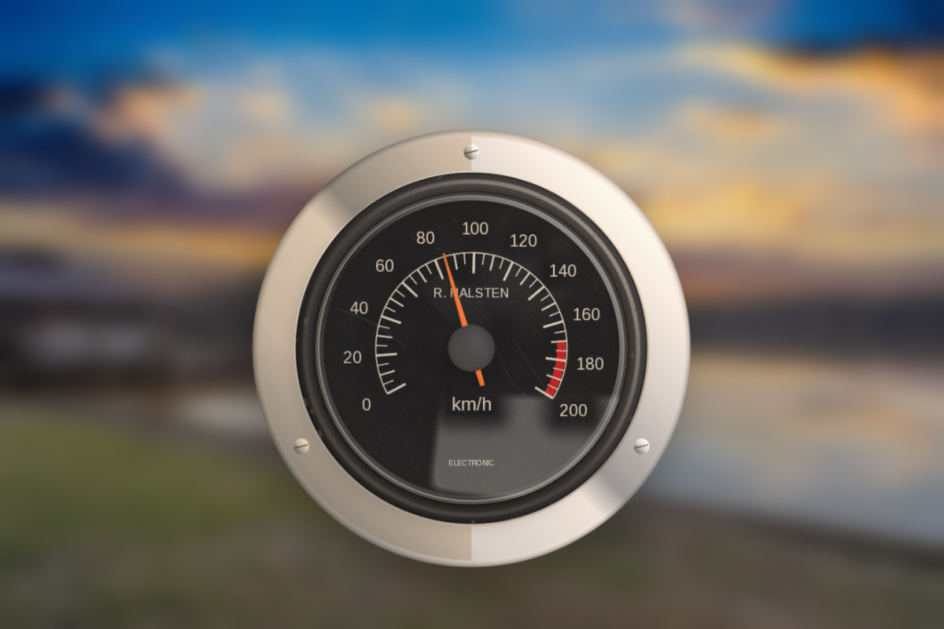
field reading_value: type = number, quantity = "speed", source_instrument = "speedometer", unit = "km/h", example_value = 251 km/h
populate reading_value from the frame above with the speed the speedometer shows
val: 85 km/h
